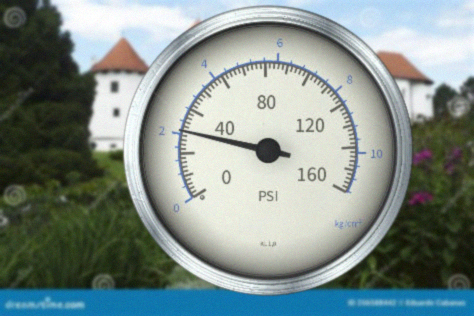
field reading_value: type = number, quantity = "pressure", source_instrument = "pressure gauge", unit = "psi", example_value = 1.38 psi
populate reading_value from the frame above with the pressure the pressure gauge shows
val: 30 psi
